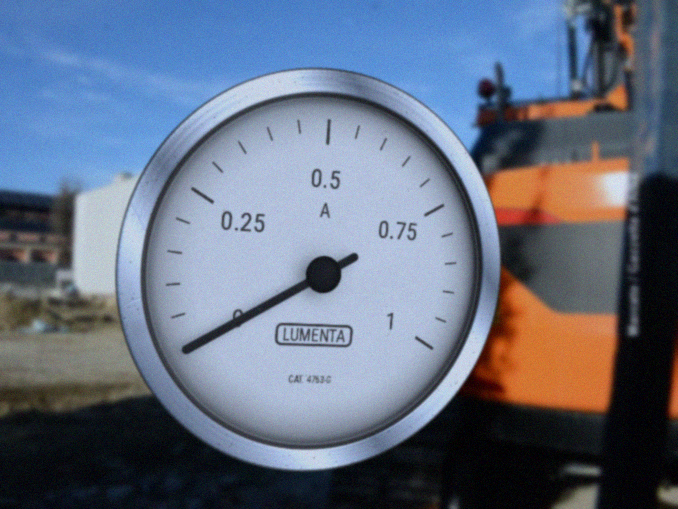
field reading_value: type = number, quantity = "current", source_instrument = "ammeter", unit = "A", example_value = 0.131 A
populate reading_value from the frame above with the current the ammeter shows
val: 0 A
